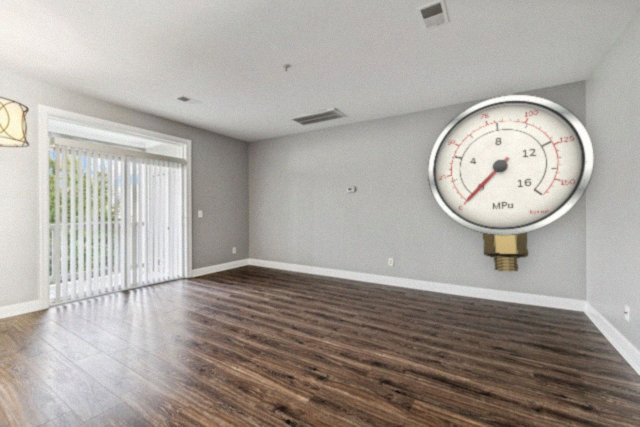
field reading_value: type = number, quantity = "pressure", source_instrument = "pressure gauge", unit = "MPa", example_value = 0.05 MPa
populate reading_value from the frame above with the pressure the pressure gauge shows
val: 0 MPa
